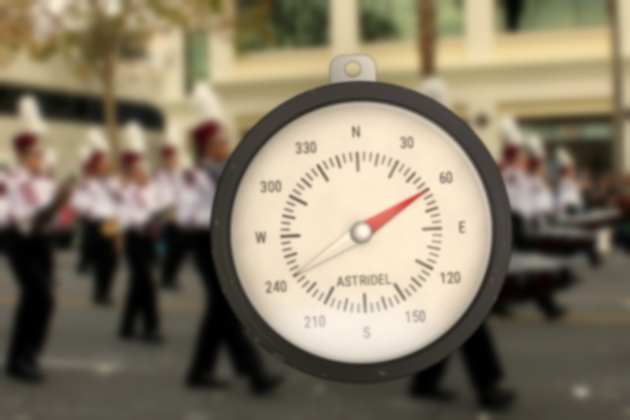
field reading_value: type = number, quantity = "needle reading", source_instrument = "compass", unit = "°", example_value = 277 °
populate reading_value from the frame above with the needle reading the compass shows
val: 60 °
